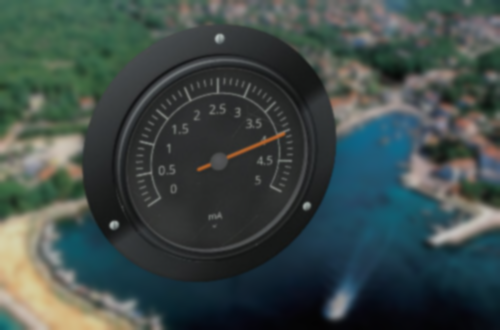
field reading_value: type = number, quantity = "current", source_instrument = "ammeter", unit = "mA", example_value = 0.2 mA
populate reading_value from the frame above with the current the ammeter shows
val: 4 mA
